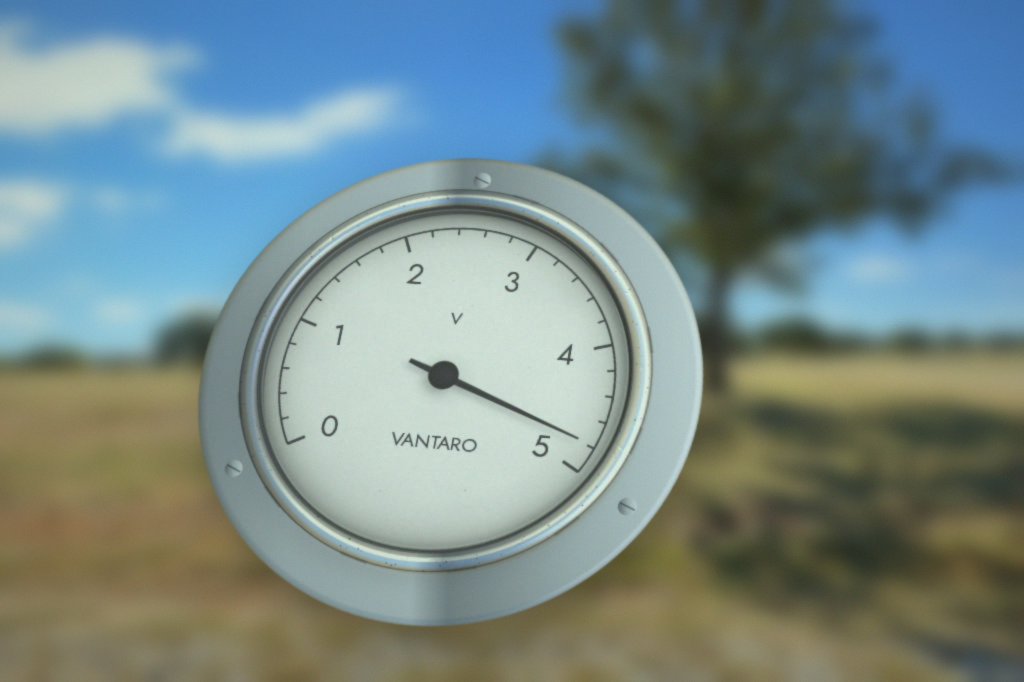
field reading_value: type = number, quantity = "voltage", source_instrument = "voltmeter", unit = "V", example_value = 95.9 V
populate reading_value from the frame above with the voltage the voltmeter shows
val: 4.8 V
